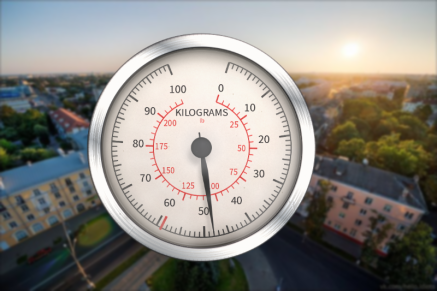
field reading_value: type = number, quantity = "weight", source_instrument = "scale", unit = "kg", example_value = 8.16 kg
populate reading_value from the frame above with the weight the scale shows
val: 48 kg
